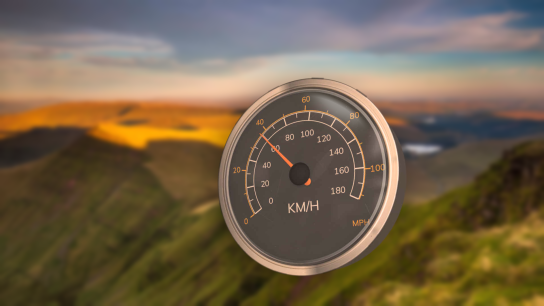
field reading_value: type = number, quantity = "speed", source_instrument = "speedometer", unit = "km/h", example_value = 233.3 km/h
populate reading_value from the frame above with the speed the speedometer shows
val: 60 km/h
